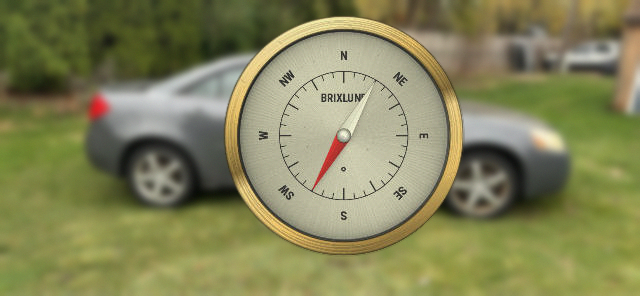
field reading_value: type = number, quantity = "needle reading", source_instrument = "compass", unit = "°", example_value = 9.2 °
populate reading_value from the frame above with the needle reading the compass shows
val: 210 °
